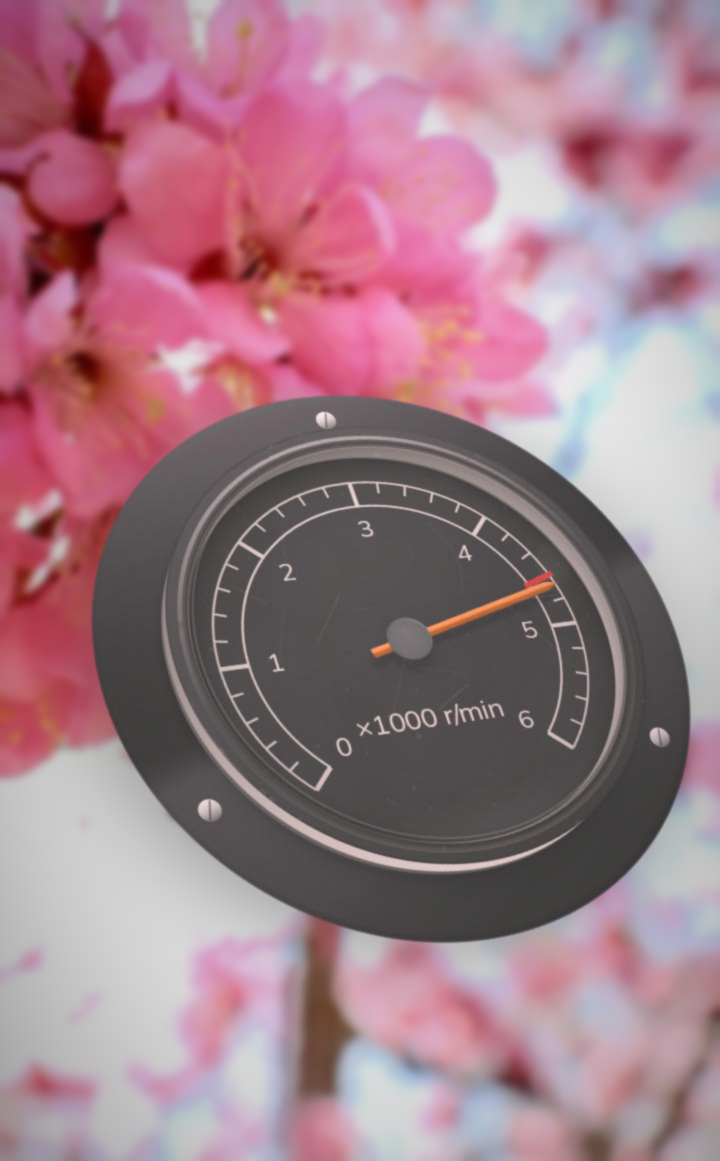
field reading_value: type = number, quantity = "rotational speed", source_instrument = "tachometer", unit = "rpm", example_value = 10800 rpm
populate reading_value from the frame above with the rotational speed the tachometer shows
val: 4700 rpm
